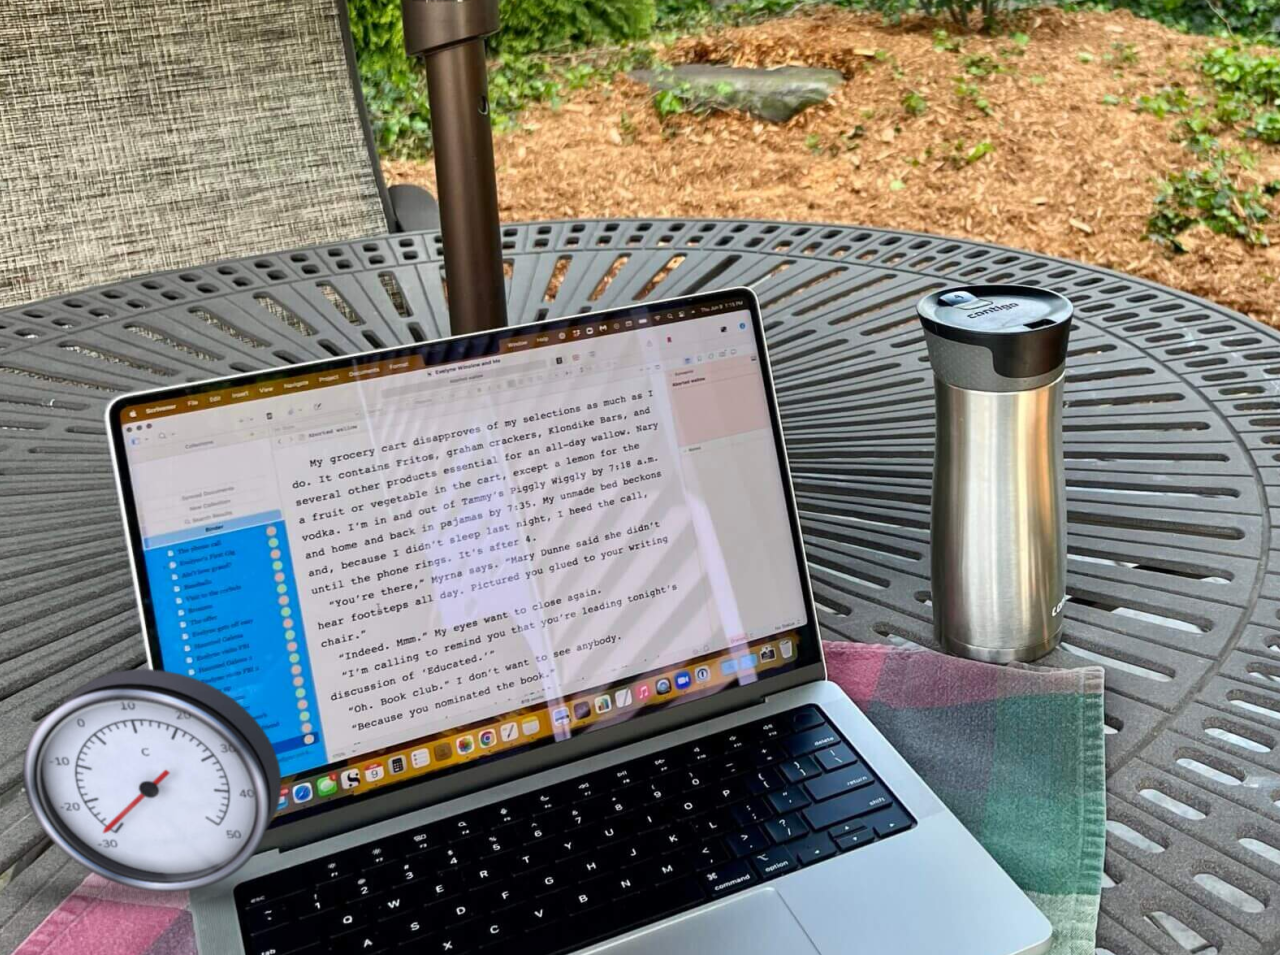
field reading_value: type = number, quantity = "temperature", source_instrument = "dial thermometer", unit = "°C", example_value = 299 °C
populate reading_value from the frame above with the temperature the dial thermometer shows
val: -28 °C
